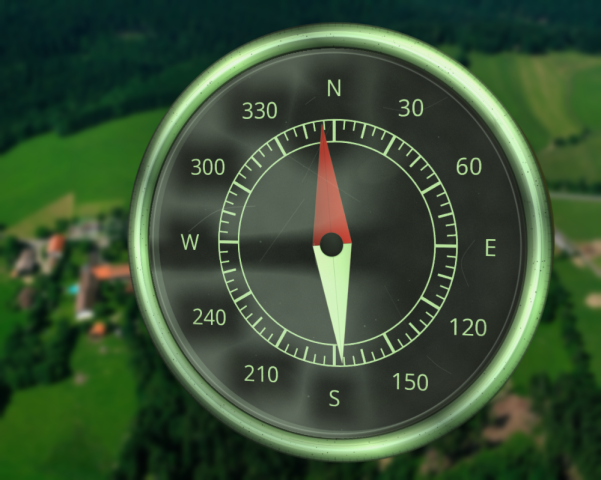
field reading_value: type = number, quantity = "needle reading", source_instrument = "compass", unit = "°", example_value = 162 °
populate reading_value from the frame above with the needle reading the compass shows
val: 355 °
